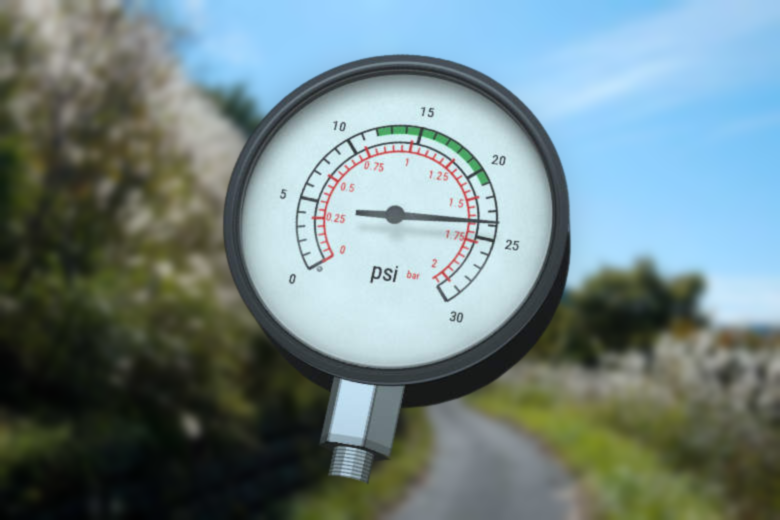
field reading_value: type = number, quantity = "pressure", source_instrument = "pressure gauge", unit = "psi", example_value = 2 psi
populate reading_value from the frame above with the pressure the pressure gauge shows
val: 24 psi
